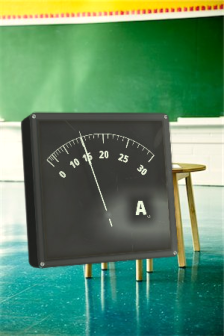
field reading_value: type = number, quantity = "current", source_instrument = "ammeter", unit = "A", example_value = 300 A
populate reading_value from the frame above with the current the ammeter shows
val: 15 A
